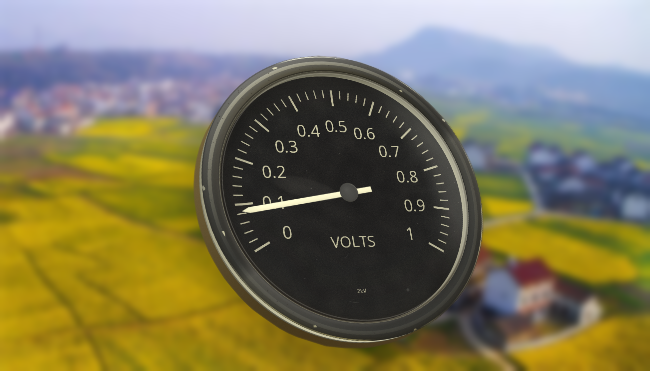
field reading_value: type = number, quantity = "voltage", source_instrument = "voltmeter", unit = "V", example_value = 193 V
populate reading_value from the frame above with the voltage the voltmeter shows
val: 0.08 V
